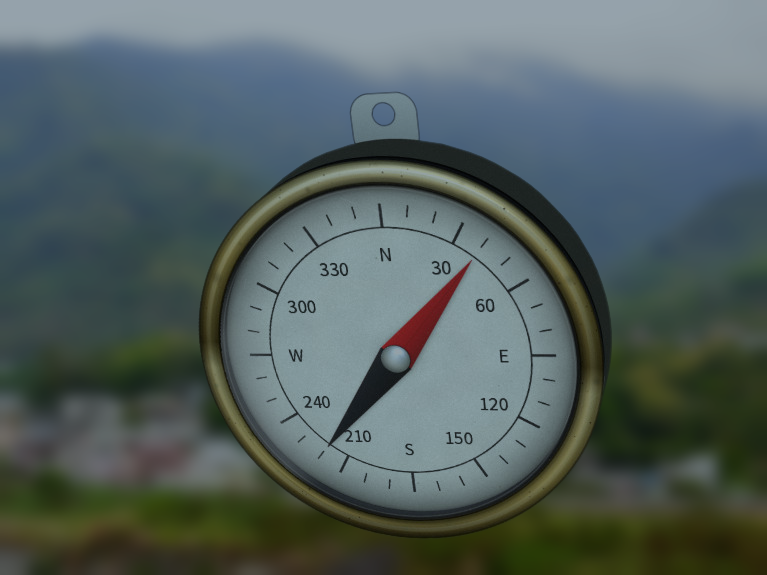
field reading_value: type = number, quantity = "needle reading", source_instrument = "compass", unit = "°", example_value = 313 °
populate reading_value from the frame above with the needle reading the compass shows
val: 40 °
